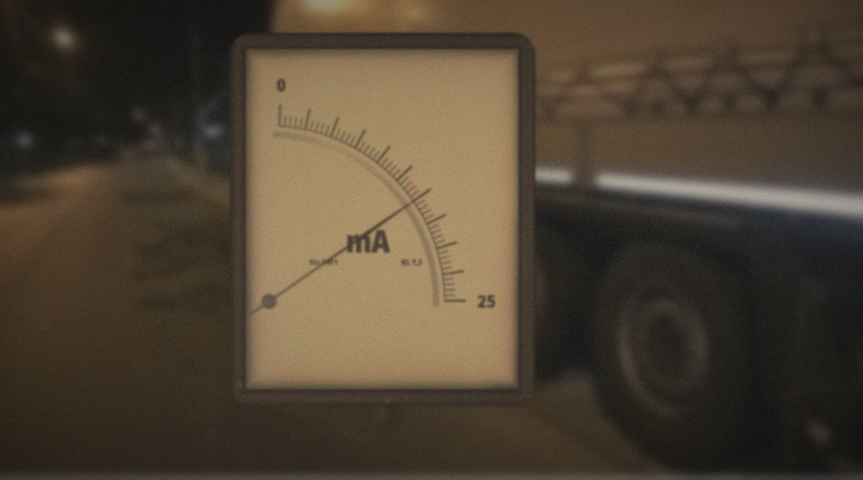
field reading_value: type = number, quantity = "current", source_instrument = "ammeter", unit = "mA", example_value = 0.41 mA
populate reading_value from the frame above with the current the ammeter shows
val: 15 mA
